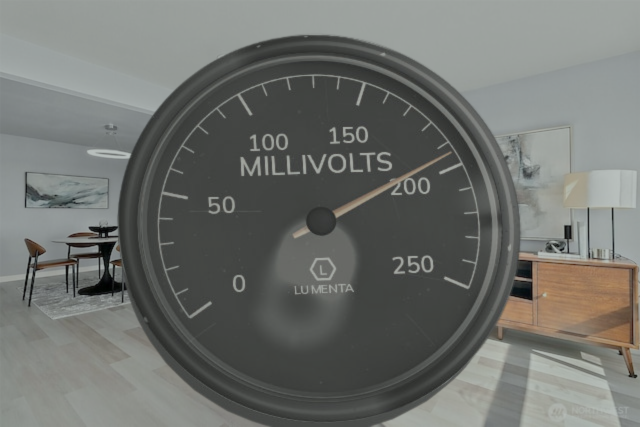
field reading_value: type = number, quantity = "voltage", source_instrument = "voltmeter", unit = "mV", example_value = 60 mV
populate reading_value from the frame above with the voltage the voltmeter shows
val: 195 mV
